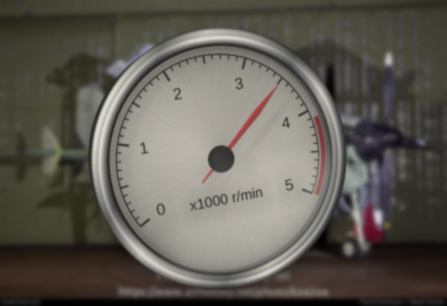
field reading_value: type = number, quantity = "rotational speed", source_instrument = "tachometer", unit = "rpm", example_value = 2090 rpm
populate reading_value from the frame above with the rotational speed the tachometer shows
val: 3500 rpm
